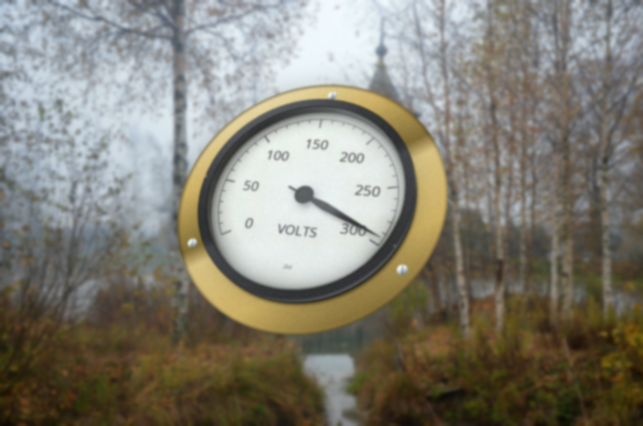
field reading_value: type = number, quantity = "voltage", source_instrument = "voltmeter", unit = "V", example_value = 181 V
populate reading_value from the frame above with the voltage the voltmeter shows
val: 295 V
